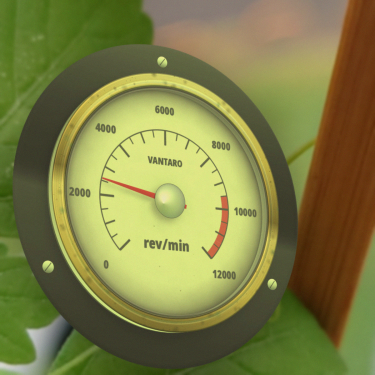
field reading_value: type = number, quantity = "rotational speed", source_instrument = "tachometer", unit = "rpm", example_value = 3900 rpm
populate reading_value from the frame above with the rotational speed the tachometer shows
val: 2500 rpm
